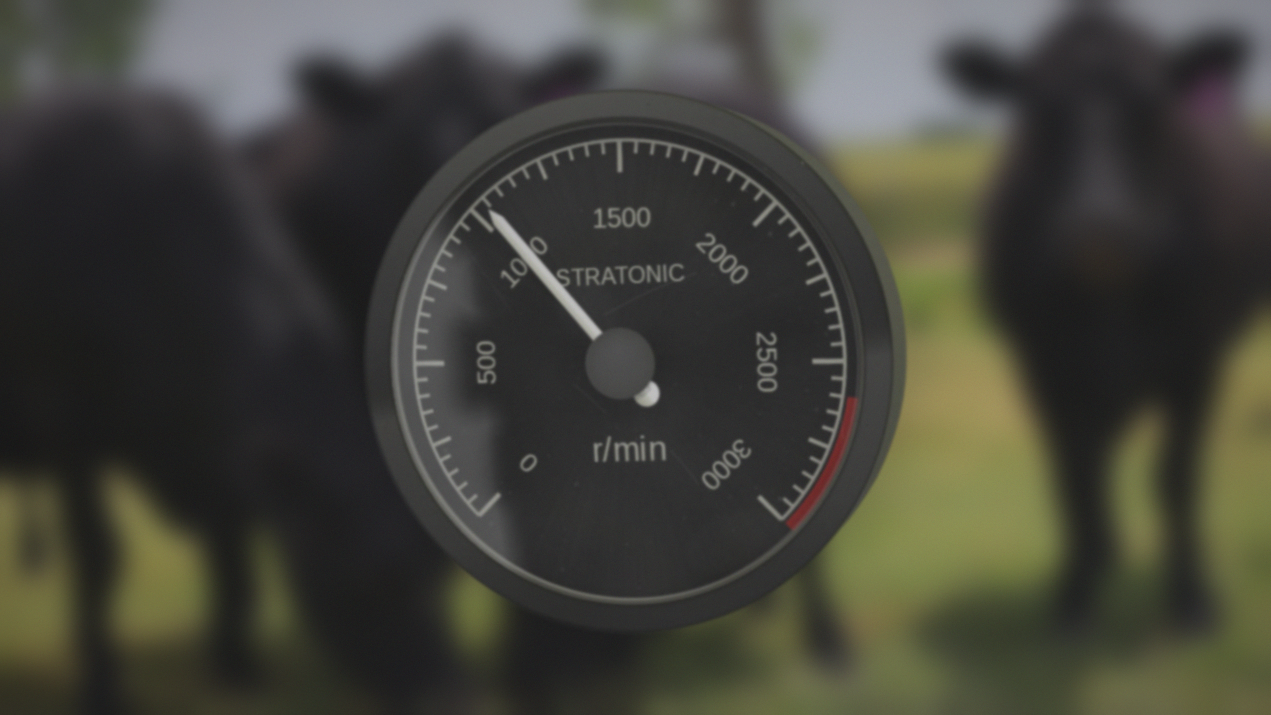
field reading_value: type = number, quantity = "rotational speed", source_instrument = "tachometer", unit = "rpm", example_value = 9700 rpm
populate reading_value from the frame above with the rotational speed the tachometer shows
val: 1050 rpm
